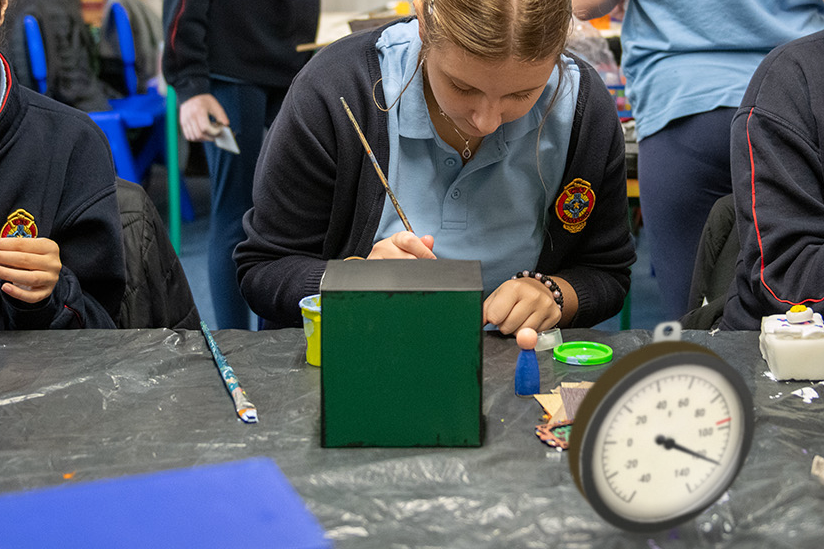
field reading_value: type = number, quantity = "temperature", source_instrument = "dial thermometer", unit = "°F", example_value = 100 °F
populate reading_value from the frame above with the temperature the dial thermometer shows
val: 120 °F
